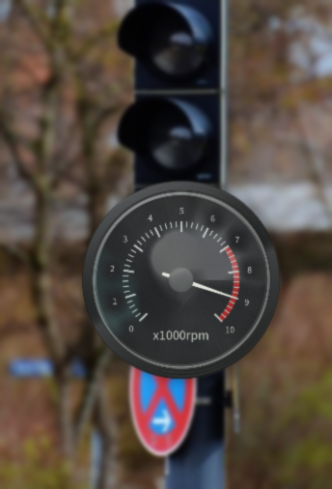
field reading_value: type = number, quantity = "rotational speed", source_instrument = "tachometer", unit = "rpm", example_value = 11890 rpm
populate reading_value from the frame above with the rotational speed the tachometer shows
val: 9000 rpm
